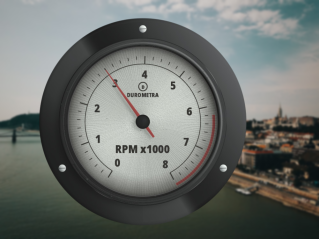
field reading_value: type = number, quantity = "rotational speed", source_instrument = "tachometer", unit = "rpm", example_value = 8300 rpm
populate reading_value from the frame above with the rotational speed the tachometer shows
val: 3000 rpm
